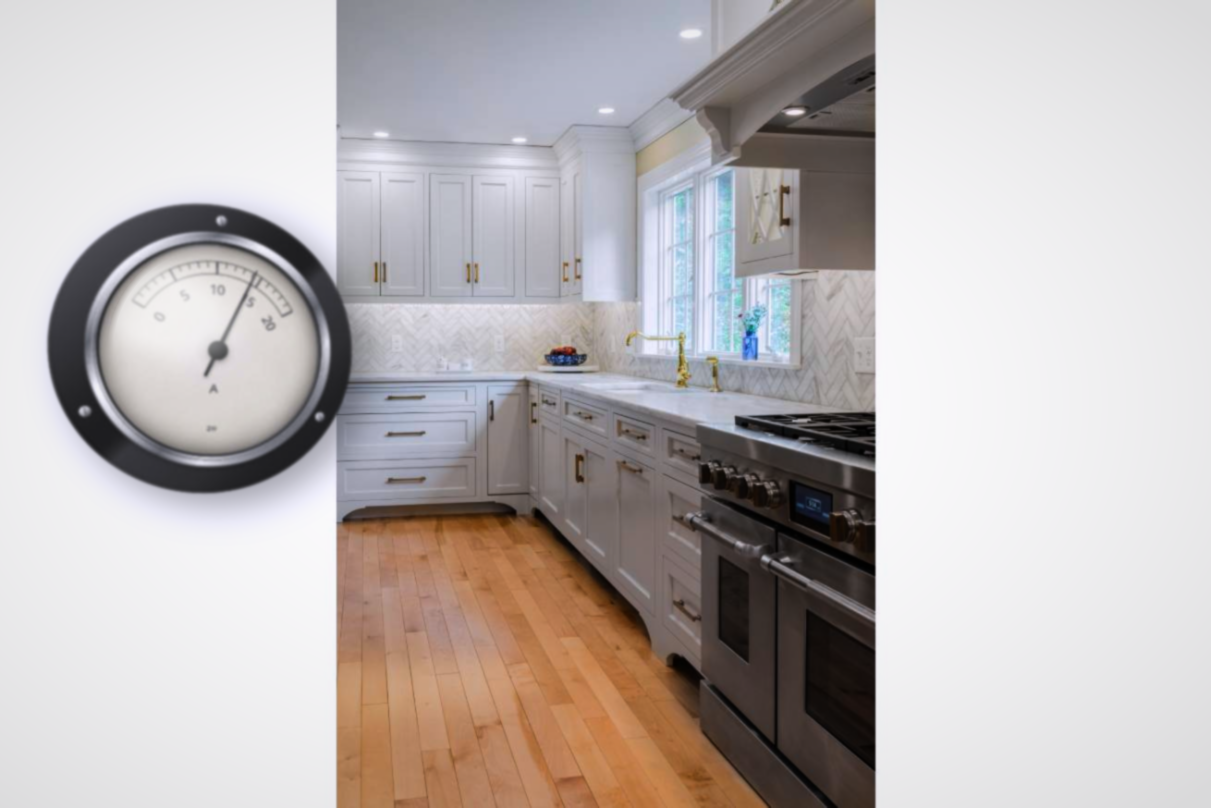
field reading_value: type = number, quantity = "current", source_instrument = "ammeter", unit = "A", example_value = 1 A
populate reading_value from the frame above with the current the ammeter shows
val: 14 A
